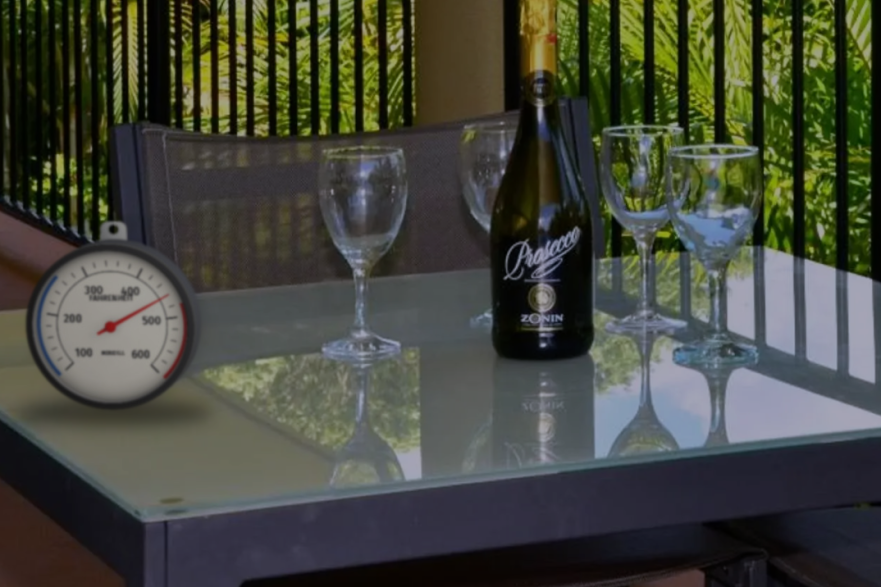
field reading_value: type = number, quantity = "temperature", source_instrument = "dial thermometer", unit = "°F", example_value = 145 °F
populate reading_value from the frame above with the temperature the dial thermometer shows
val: 460 °F
